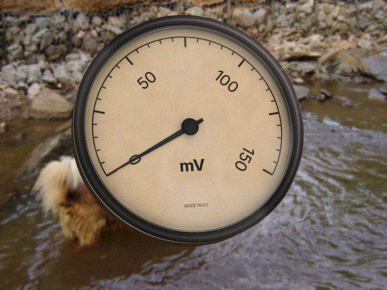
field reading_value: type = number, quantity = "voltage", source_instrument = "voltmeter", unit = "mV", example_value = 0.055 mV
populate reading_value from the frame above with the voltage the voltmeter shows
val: 0 mV
